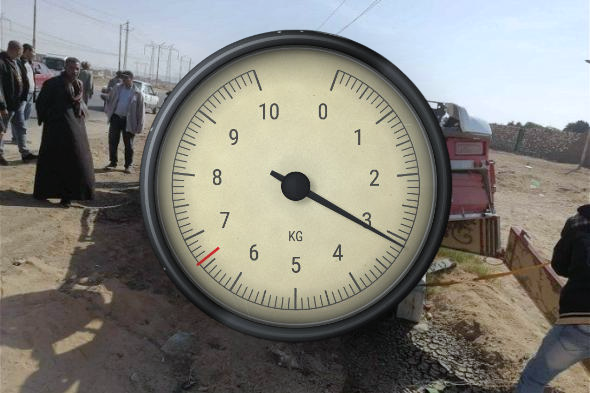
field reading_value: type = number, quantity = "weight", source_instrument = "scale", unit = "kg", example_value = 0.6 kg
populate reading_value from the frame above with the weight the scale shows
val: 3.1 kg
